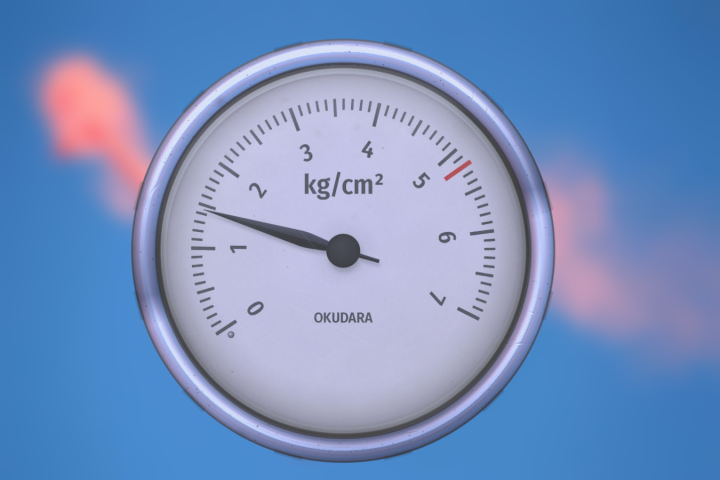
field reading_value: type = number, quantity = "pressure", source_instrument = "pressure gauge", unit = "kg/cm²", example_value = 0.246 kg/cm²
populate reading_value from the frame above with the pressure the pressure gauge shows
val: 1.45 kg/cm²
